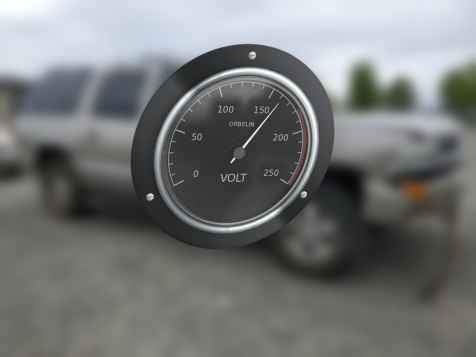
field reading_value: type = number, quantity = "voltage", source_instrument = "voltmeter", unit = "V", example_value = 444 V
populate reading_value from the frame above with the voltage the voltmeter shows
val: 160 V
